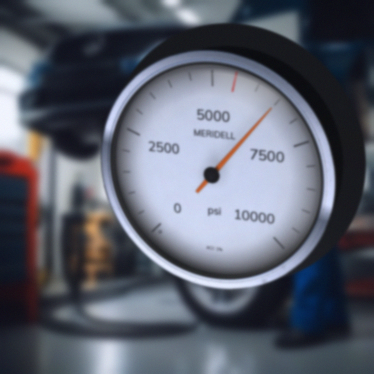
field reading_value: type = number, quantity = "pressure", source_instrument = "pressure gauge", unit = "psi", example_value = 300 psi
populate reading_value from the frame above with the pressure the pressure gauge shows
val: 6500 psi
